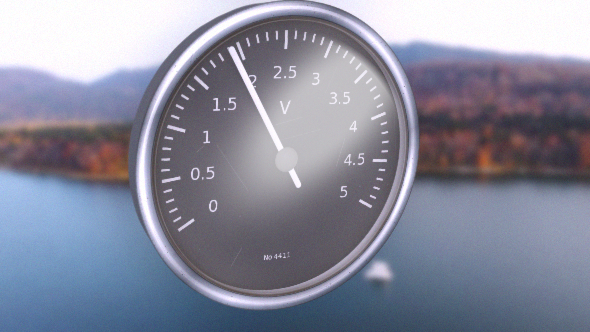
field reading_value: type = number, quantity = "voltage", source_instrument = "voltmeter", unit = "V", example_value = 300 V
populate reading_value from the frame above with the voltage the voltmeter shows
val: 1.9 V
